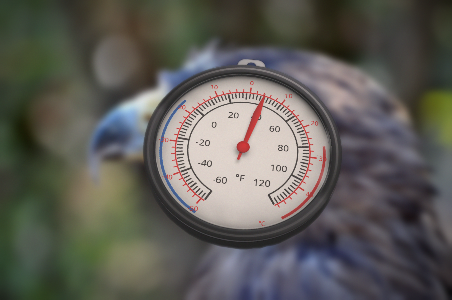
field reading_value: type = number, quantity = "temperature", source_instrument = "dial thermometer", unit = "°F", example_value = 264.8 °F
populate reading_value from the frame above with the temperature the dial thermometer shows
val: 40 °F
